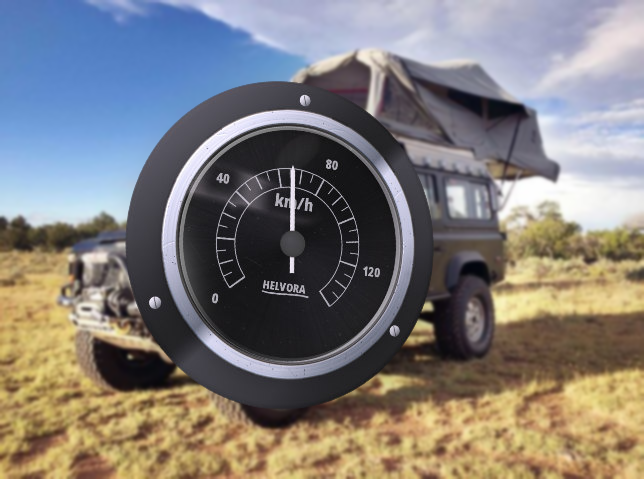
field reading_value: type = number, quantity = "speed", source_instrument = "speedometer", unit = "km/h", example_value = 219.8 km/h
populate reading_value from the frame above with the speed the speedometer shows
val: 65 km/h
